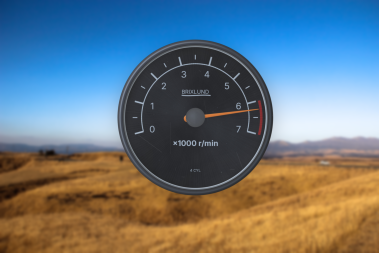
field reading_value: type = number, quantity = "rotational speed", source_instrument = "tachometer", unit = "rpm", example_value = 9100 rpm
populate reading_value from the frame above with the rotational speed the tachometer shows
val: 6250 rpm
